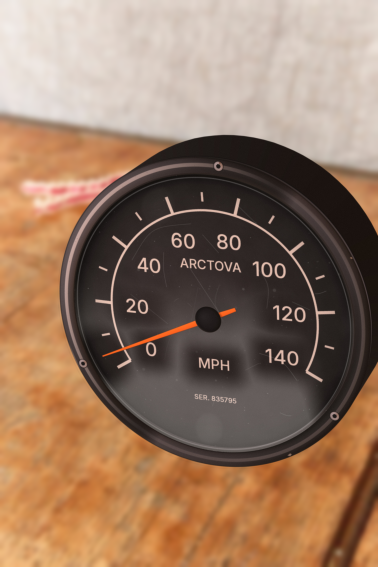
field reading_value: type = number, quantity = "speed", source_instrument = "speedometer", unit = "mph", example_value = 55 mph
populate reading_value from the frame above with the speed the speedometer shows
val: 5 mph
